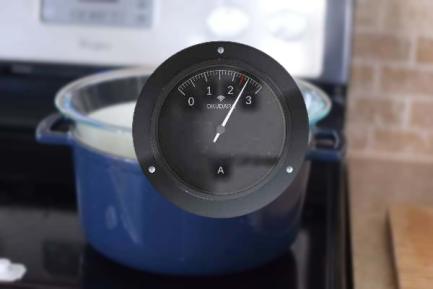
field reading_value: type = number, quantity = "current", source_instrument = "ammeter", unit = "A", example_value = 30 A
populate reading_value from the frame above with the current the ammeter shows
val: 2.5 A
